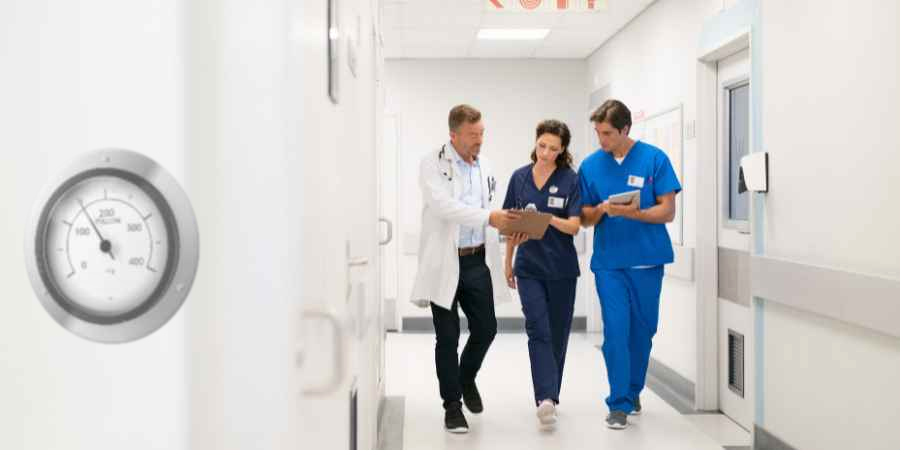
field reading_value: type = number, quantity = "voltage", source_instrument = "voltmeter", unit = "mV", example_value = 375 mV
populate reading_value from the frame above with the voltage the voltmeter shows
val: 150 mV
